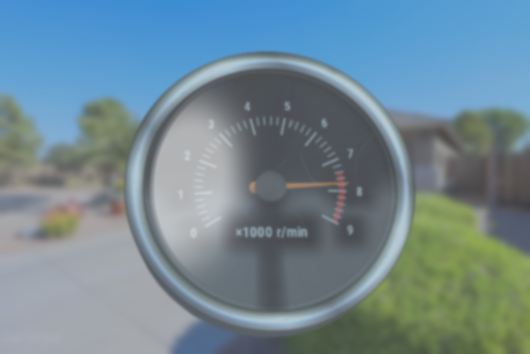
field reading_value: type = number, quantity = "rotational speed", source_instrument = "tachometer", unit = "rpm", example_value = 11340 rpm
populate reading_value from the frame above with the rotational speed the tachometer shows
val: 7800 rpm
